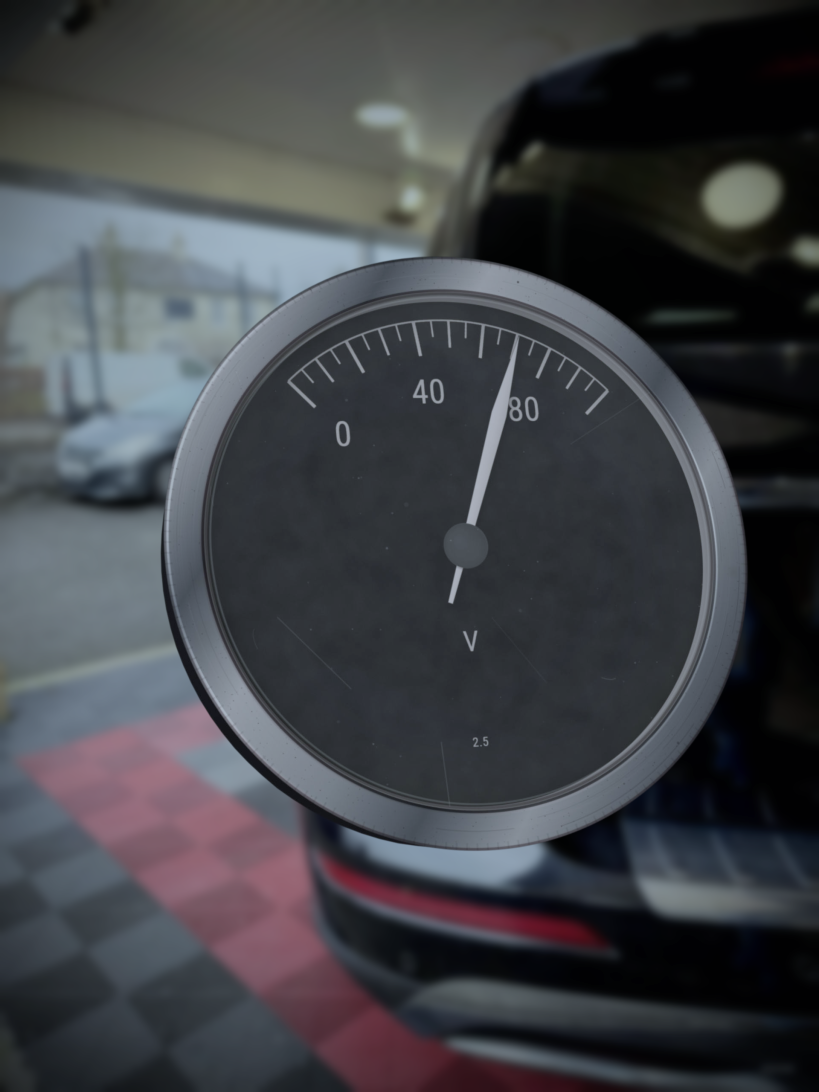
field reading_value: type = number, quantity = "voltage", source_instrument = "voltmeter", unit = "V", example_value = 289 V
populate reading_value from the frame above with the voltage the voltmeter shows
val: 70 V
